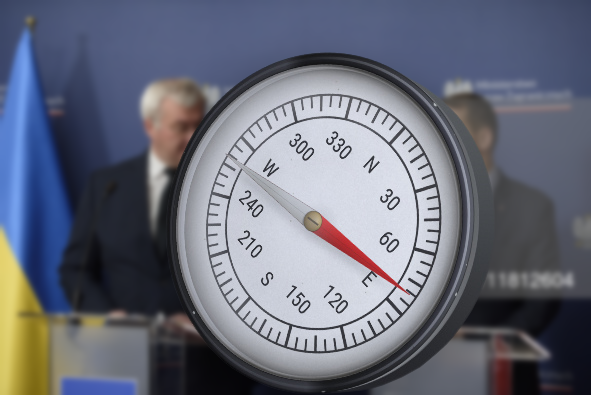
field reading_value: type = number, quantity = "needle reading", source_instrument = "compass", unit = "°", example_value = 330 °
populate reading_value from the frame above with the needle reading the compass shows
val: 80 °
